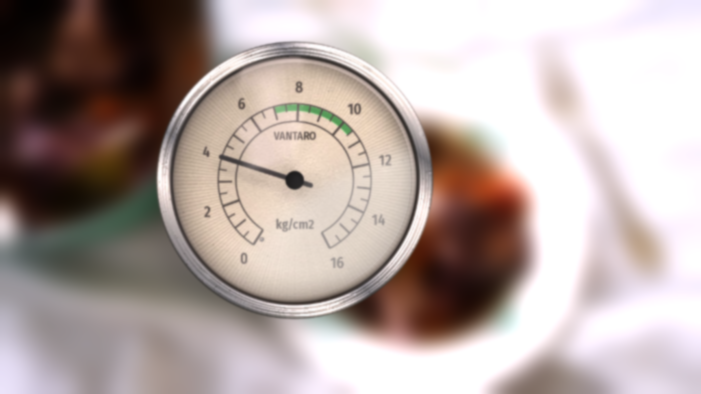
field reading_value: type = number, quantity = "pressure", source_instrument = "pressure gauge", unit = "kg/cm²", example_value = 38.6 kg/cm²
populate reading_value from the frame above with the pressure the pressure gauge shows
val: 4 kg/cm²
